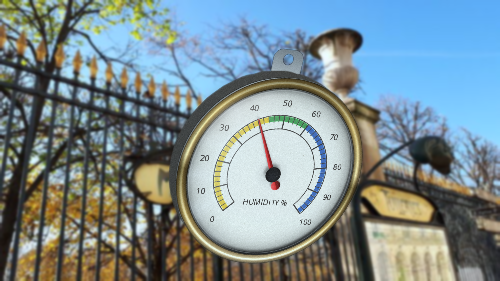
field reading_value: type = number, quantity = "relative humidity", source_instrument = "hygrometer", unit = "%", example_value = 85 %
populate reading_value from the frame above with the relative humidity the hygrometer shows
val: 40 %
